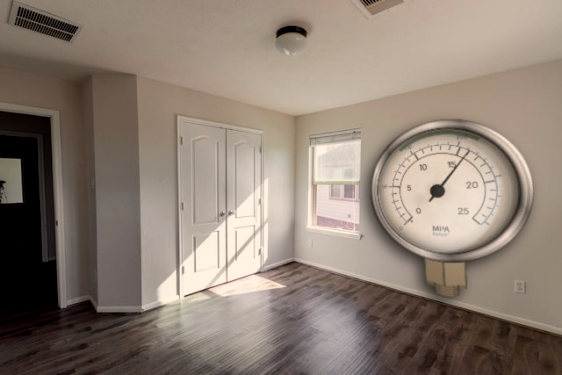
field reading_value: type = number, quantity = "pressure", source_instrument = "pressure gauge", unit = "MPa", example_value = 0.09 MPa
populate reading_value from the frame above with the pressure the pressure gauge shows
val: 16 MPa
